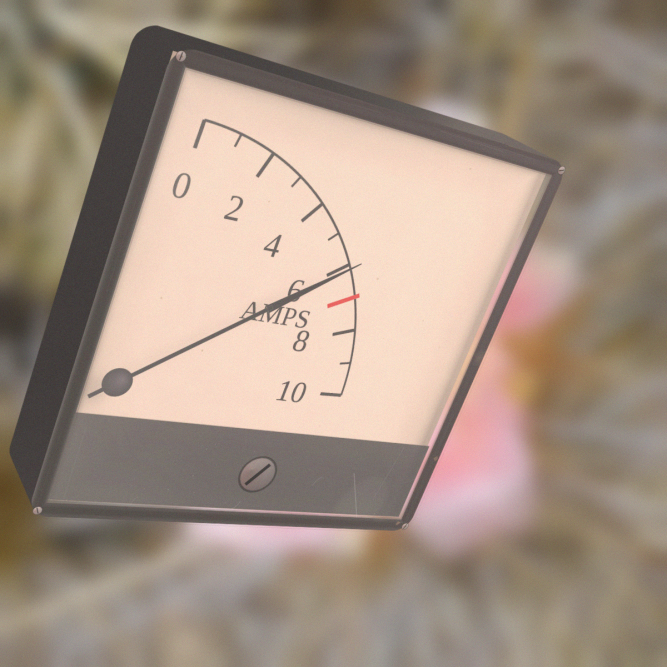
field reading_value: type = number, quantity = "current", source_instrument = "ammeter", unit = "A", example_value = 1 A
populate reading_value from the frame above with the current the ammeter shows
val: 6 A
